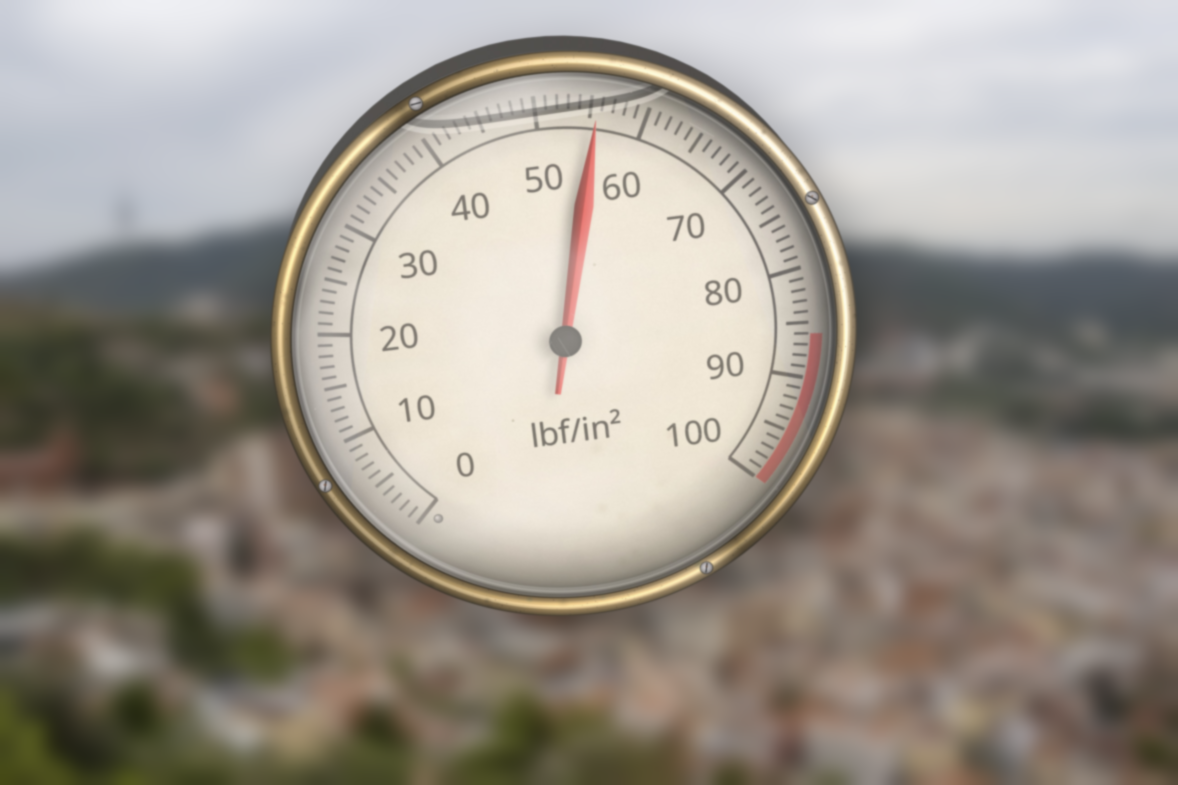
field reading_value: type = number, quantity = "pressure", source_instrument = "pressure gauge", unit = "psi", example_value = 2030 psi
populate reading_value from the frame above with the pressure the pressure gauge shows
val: 55.5 psi
